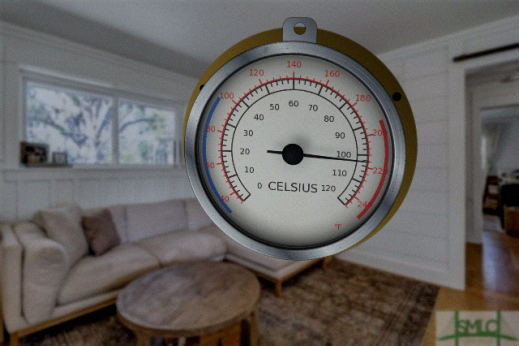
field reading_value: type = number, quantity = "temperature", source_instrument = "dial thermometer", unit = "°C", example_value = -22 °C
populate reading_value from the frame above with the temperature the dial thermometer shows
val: 102 °C
